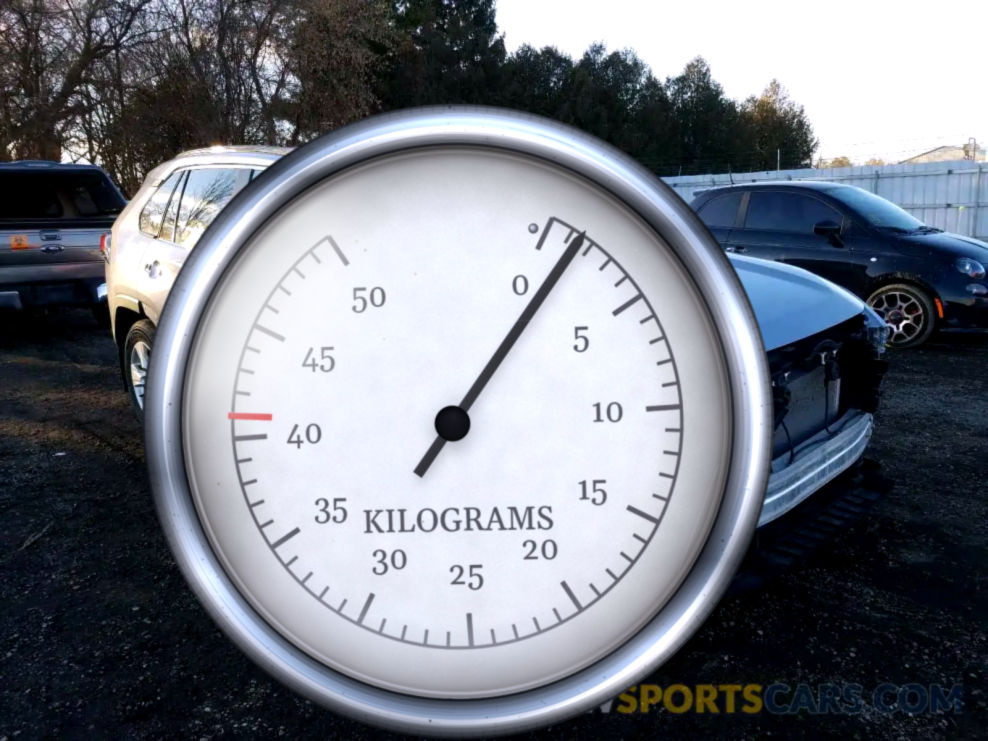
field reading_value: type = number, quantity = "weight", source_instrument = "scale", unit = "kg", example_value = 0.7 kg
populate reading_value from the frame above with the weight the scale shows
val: 1.5 kg
